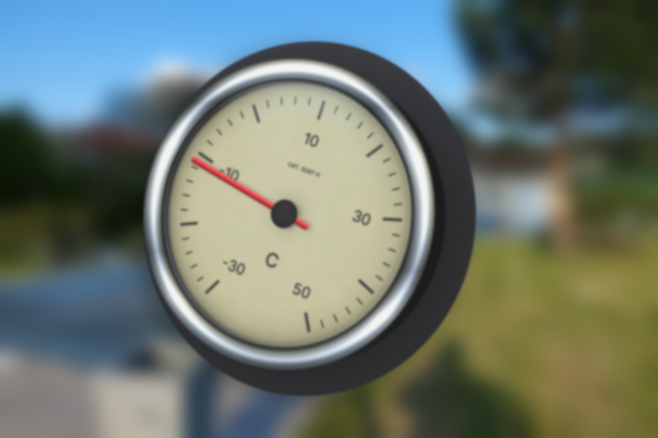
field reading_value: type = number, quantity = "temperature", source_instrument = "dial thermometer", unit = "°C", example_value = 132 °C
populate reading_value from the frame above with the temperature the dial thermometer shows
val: -11 °C
